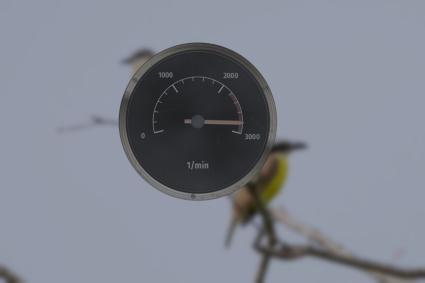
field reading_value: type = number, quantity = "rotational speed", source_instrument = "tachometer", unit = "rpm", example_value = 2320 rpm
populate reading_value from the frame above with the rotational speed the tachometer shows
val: 2800 rpm
